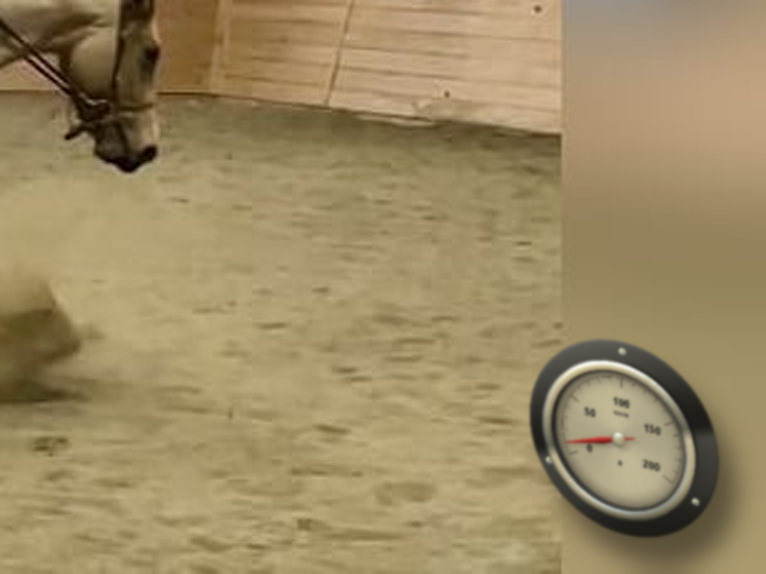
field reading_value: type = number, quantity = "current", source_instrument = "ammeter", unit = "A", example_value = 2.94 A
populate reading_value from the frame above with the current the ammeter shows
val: 10 A
